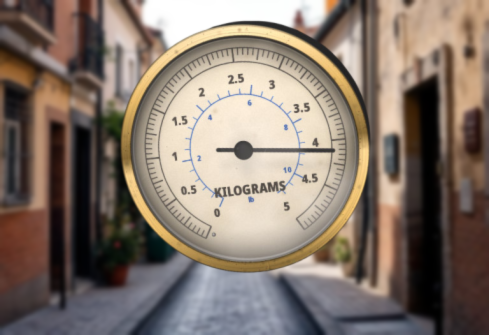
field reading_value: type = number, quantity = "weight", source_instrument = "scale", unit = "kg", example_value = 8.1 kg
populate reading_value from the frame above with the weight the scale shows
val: 4.1 kg
